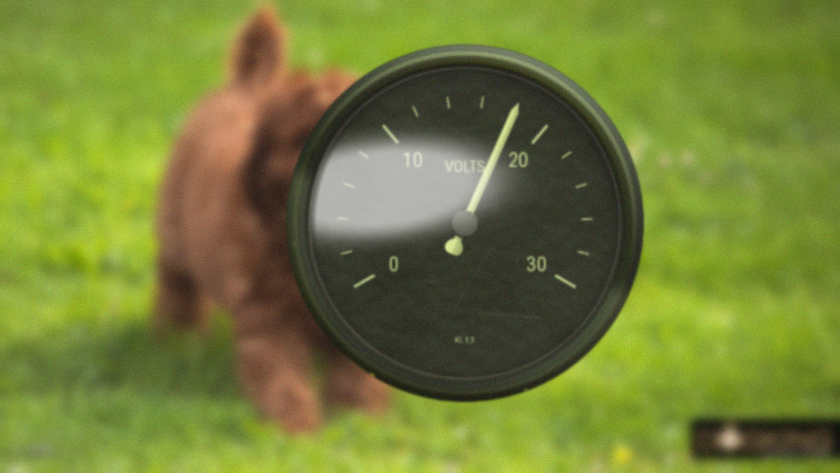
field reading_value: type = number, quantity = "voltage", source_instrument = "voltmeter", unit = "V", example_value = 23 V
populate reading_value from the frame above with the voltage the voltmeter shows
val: 18 V
